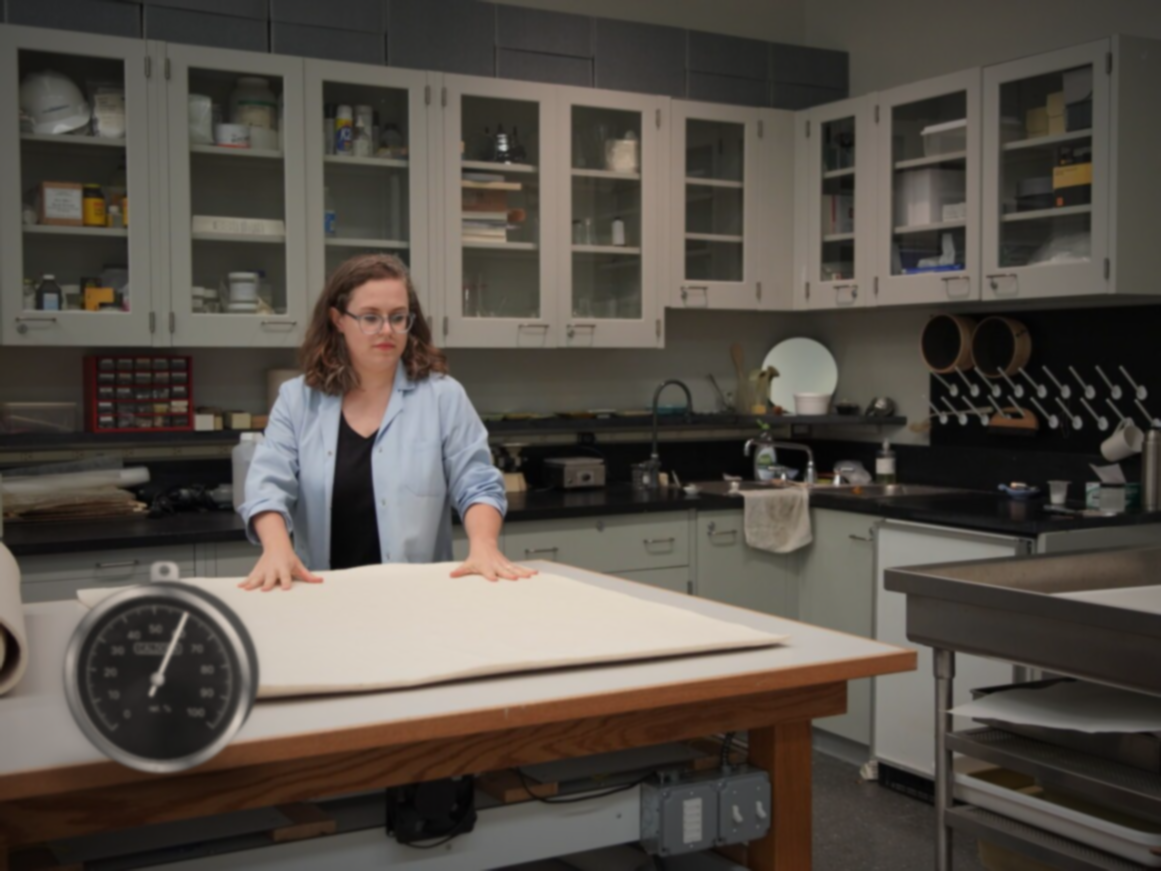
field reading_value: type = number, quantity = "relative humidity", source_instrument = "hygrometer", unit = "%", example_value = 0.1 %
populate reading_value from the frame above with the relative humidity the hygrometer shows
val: 60 %
